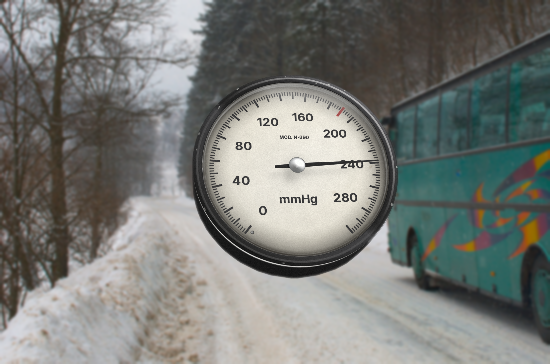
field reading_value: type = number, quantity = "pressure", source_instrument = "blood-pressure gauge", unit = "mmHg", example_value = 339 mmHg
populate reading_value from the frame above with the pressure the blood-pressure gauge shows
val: 240 mmHg
